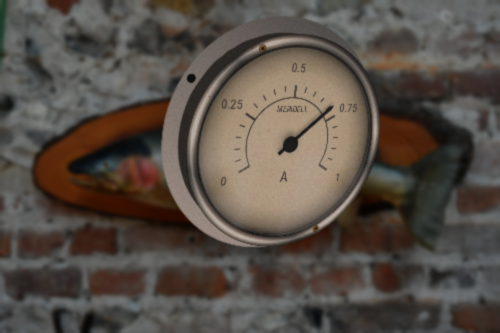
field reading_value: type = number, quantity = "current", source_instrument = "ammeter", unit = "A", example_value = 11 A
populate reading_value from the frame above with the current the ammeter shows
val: 0.7 A
